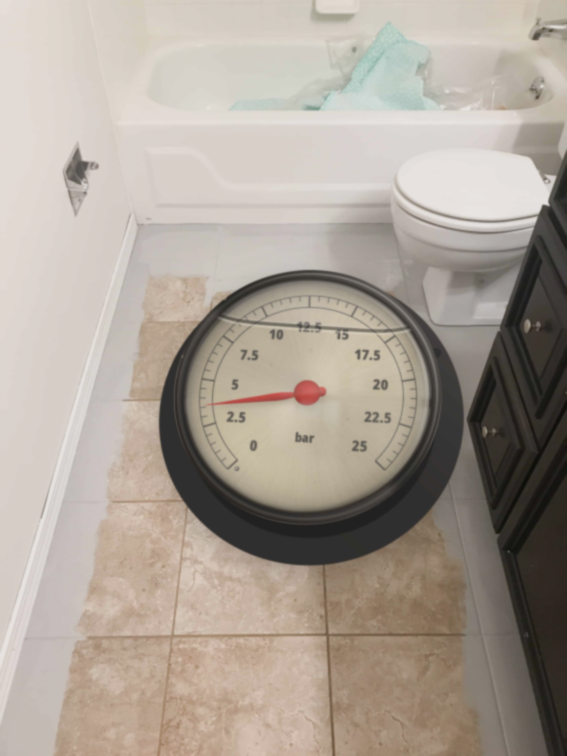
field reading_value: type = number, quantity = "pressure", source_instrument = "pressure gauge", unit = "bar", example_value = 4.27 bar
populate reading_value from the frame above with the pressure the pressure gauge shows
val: 3.5 bar
